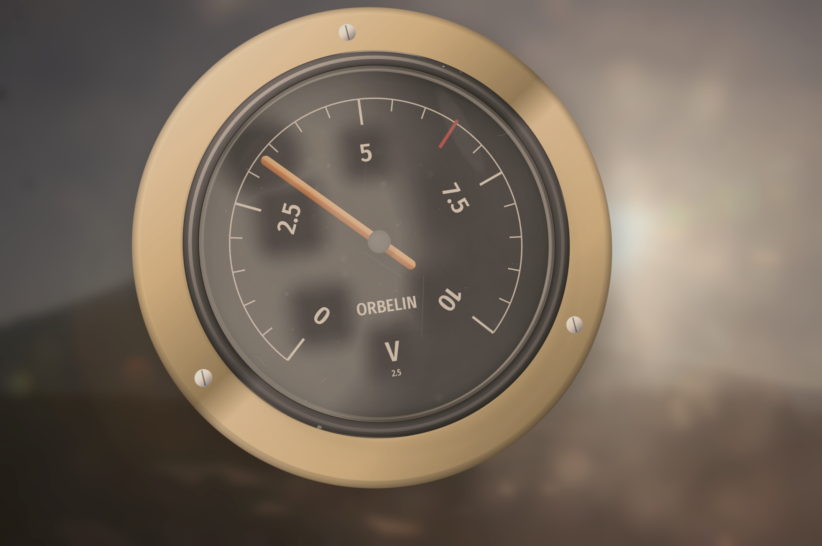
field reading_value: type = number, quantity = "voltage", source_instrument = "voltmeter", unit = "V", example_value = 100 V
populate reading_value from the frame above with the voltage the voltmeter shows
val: 3.25 V
